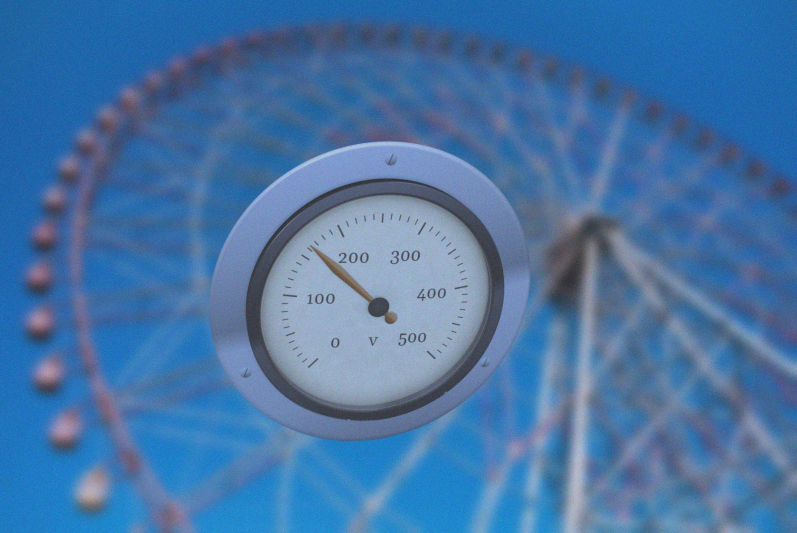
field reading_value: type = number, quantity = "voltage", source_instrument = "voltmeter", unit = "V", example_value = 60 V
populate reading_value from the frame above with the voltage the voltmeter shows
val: 165 V
